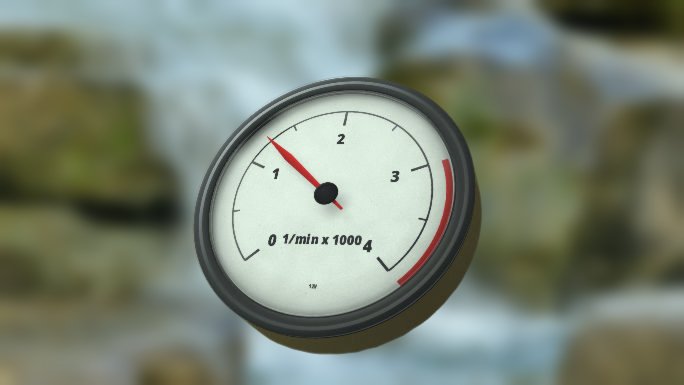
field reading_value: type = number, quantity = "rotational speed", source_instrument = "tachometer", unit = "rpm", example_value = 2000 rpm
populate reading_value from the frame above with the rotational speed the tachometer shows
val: 1250 rpm
